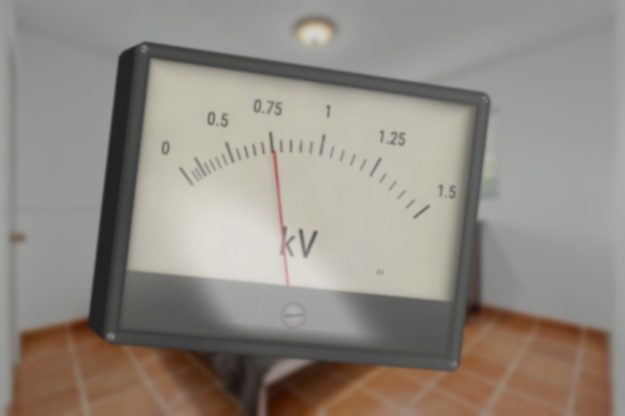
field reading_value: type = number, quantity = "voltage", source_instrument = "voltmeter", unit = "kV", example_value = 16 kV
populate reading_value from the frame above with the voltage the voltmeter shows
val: 0.75 kV
